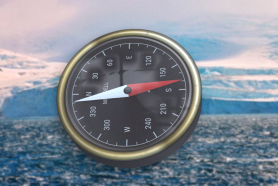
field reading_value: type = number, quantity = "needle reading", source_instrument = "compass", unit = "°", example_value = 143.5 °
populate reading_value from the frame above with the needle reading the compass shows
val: 170 °
